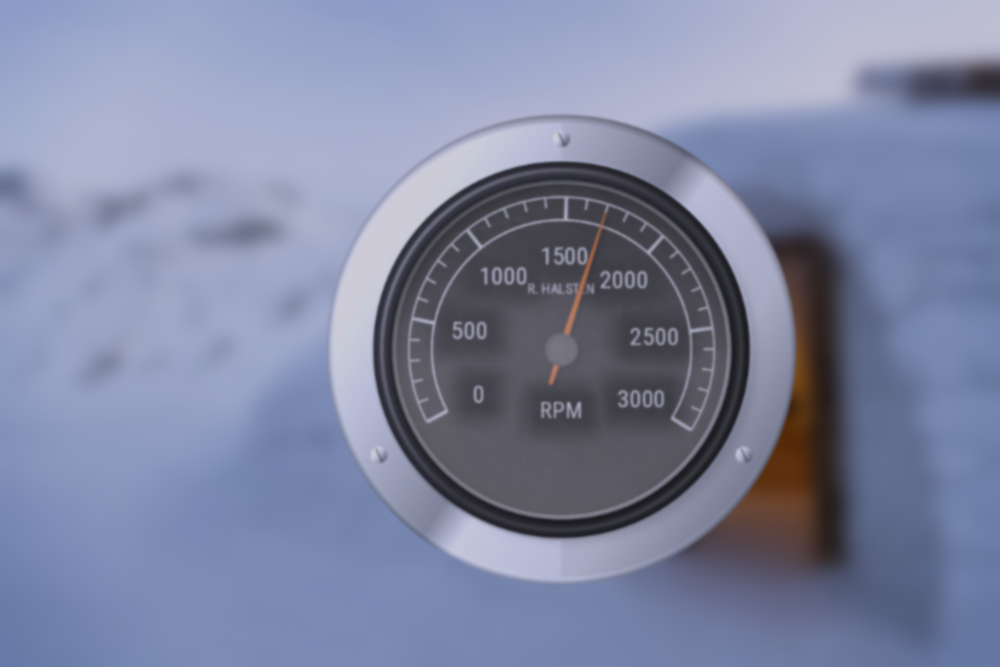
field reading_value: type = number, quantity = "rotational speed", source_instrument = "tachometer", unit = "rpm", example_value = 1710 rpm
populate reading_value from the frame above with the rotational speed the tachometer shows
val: 1700 rpm
